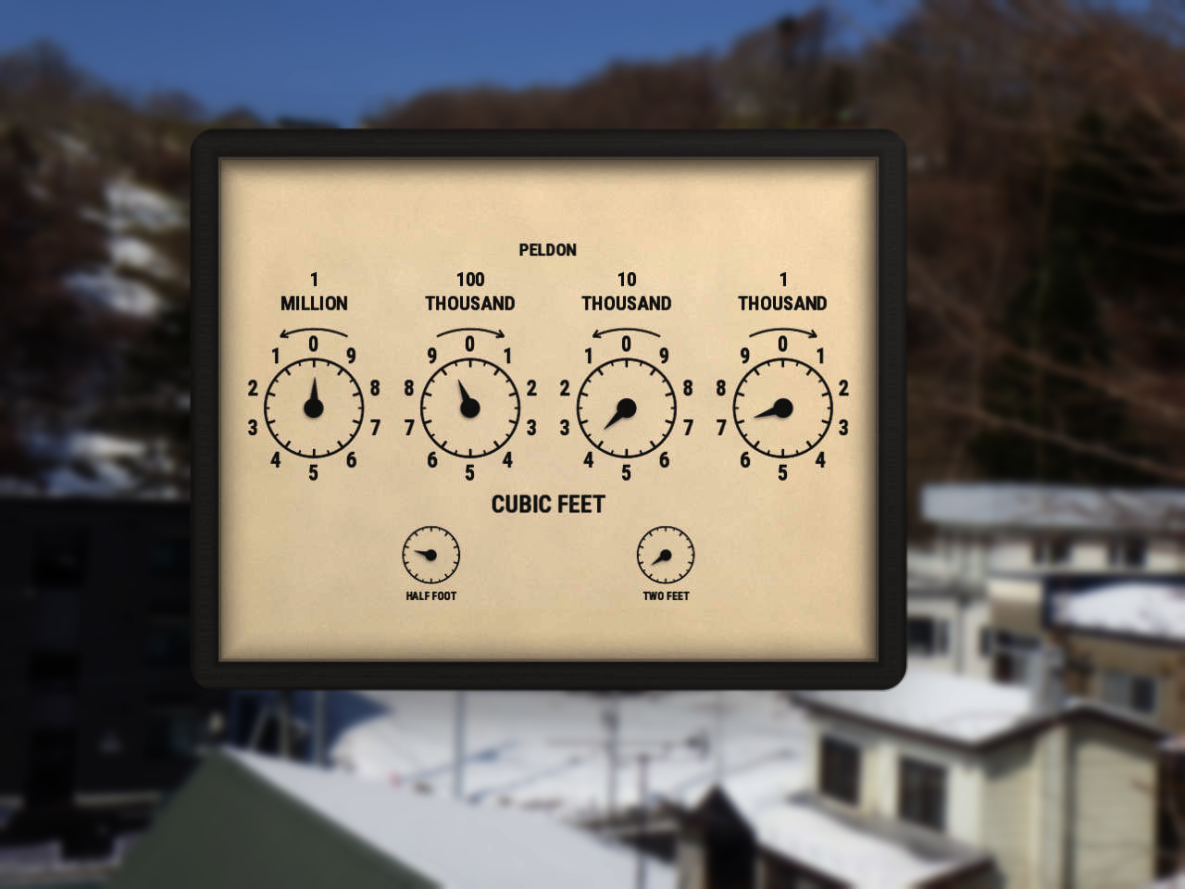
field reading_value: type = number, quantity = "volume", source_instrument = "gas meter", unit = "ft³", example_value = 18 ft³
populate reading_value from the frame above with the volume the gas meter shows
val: 993700 ft³
